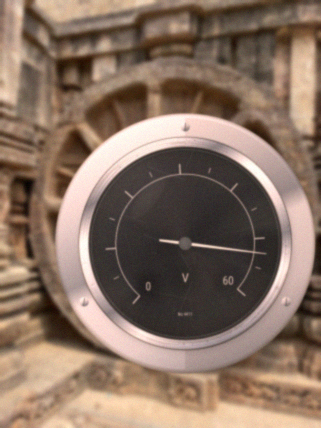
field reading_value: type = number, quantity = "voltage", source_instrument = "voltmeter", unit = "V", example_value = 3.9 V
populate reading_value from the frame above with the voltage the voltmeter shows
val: 52.5 V
